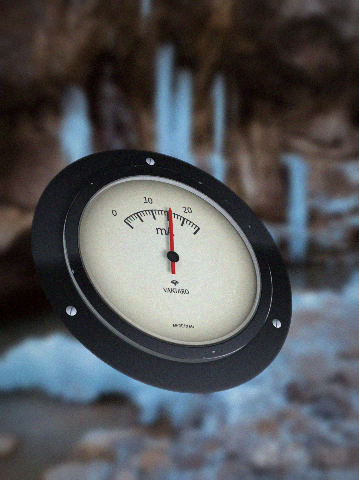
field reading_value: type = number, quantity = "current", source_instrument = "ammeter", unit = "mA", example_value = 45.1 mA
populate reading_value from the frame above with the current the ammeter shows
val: 15 mA
